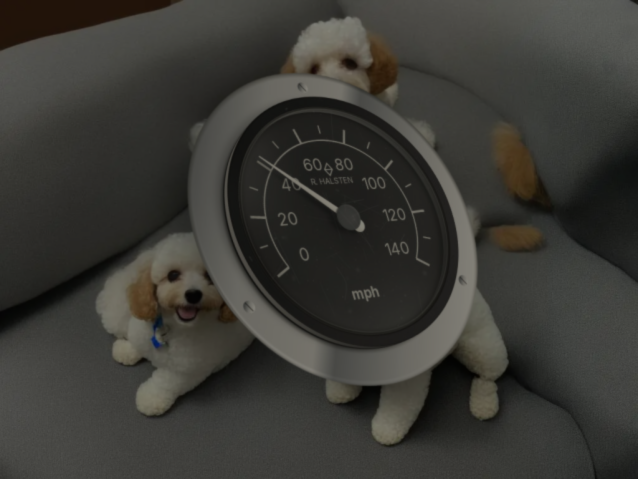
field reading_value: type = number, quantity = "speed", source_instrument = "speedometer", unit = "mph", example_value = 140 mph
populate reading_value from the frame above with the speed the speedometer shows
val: 40 mph
